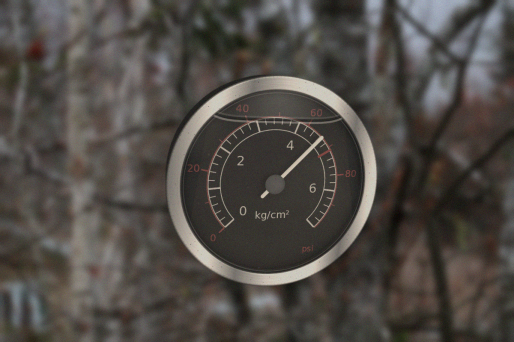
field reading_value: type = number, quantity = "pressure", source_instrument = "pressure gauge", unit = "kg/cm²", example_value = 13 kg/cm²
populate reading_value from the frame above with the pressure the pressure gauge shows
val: 4.6 kg/cm²
